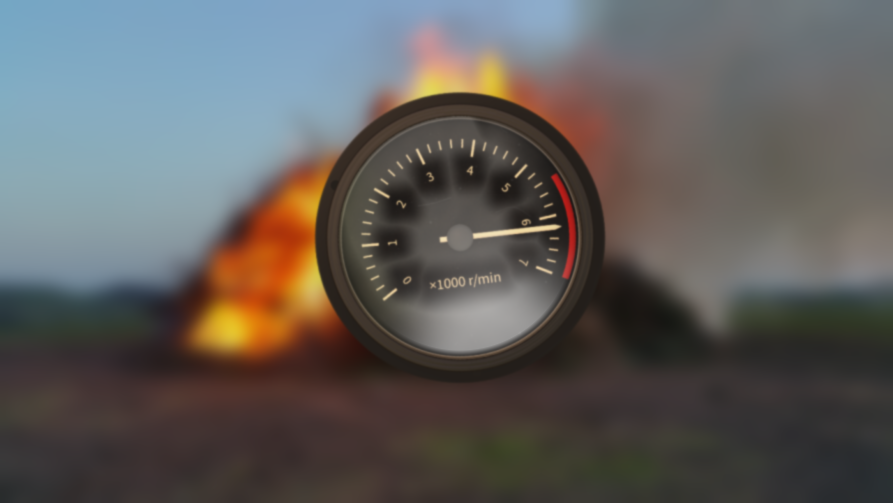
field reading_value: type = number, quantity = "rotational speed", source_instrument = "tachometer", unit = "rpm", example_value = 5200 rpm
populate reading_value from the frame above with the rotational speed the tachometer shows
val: 6200 rpm
